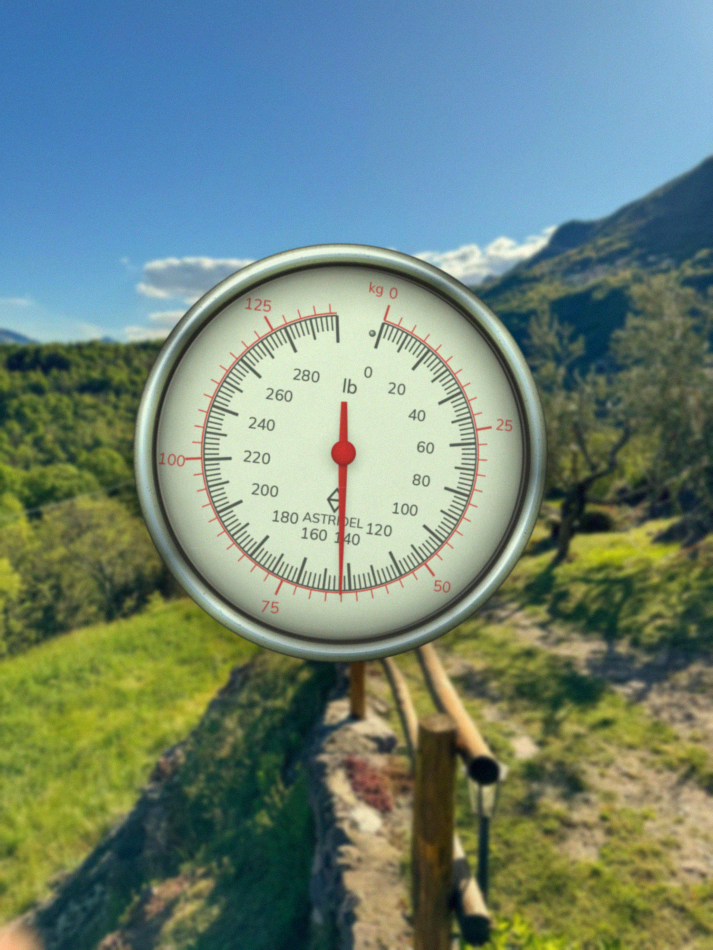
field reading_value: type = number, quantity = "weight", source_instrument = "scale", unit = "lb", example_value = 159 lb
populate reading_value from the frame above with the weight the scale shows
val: 144 lb
